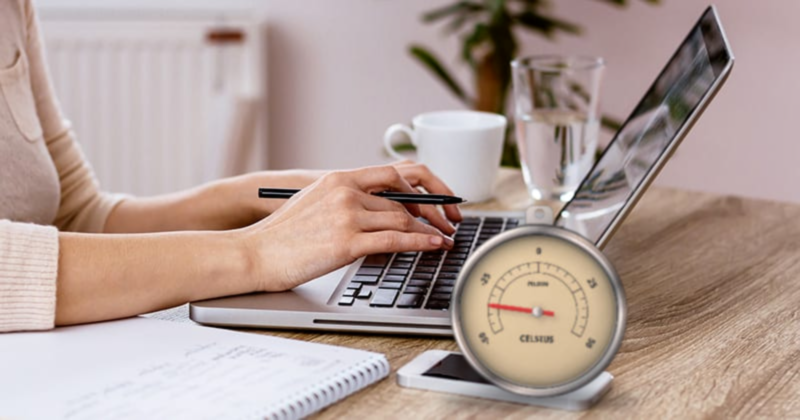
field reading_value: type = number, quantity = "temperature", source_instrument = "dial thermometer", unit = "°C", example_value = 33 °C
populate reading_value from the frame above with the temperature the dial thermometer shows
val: -35 °C
